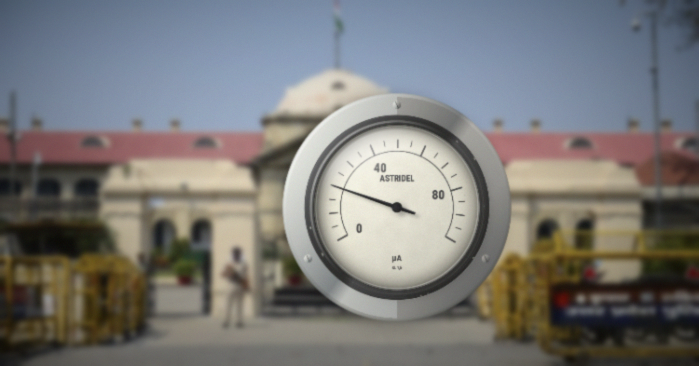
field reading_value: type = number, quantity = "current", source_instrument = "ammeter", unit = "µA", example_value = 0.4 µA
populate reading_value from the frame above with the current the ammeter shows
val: 20 µA
